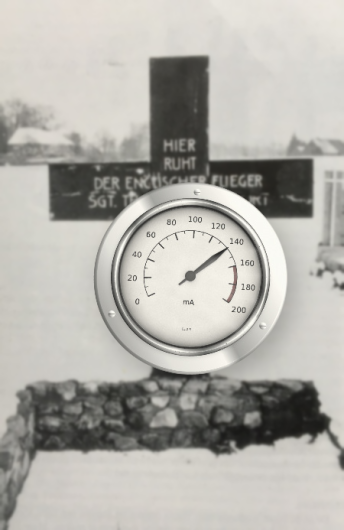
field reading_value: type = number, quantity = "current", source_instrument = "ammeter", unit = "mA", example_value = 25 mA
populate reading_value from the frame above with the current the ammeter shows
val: 140 mA
